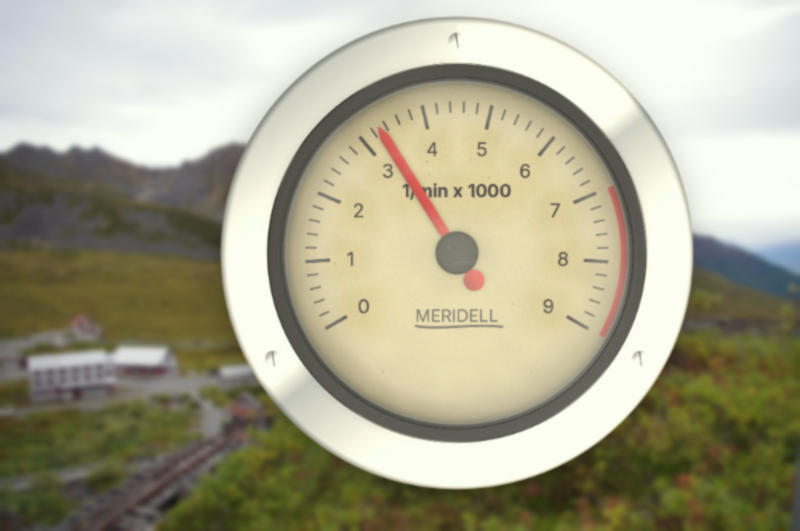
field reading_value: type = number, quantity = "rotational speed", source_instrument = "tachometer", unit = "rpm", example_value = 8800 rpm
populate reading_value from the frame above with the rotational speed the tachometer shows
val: 3300 rpm
